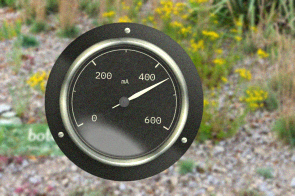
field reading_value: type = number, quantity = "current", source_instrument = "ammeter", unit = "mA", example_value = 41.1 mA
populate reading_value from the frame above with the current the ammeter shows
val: 450 mA
